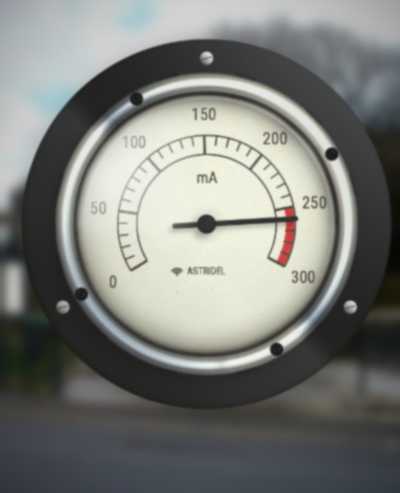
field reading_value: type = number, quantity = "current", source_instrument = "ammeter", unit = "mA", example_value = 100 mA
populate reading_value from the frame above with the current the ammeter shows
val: 260 mA
